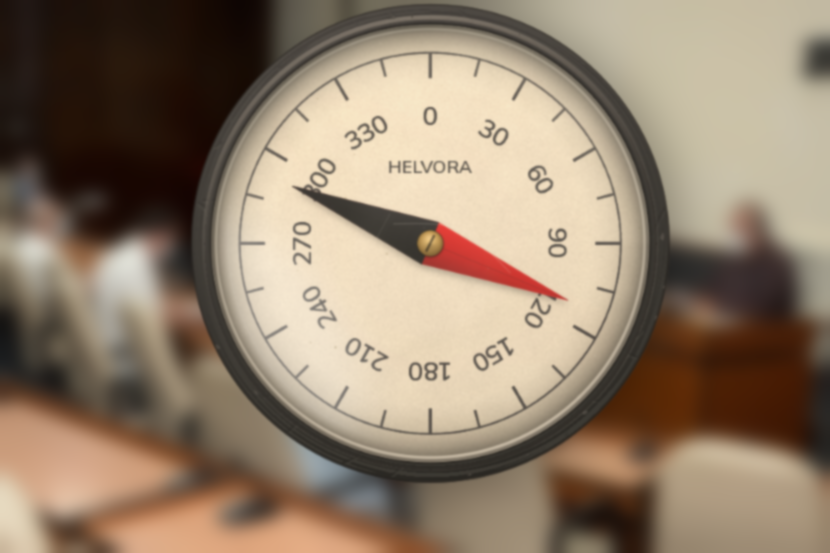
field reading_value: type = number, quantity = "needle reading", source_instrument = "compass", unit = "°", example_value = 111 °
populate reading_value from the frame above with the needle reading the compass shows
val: 112.5 °
